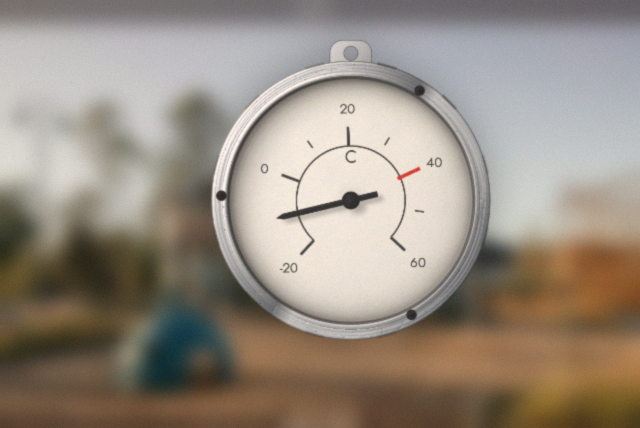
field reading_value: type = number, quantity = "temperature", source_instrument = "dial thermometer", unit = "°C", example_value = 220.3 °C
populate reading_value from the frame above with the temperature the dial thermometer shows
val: -10 °C
